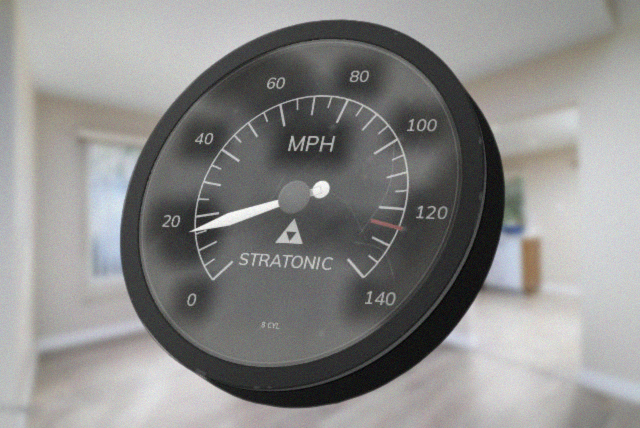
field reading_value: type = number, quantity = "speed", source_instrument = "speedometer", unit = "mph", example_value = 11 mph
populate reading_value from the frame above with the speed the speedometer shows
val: 15 mph
